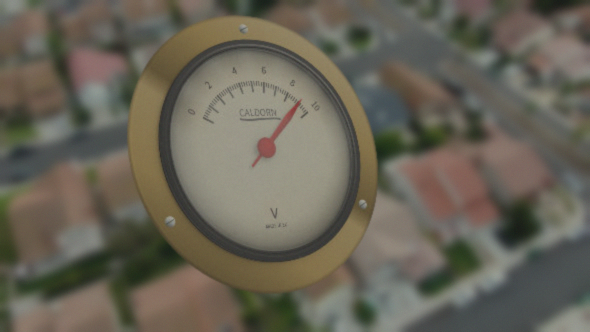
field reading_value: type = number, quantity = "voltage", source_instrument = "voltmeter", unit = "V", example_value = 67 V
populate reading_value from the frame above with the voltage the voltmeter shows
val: 9 V
